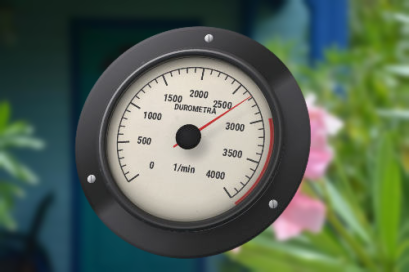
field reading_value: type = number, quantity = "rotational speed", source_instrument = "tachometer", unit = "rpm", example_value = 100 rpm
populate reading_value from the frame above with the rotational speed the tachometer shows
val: 2700 rpm
